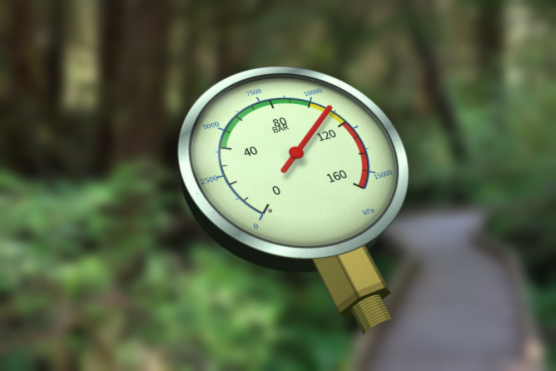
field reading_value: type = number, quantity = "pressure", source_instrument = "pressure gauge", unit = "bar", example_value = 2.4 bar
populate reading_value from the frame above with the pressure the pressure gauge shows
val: 110 bar
